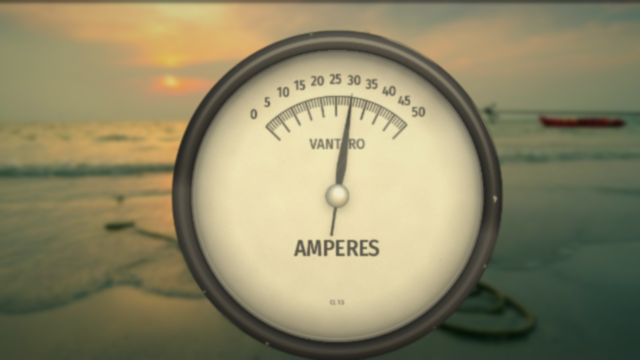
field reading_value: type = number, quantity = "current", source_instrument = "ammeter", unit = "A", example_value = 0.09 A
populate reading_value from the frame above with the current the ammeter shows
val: 30 A
